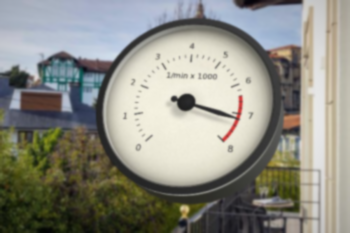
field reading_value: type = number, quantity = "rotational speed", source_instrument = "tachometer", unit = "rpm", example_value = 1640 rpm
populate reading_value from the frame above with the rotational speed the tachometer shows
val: 7200 rpm
